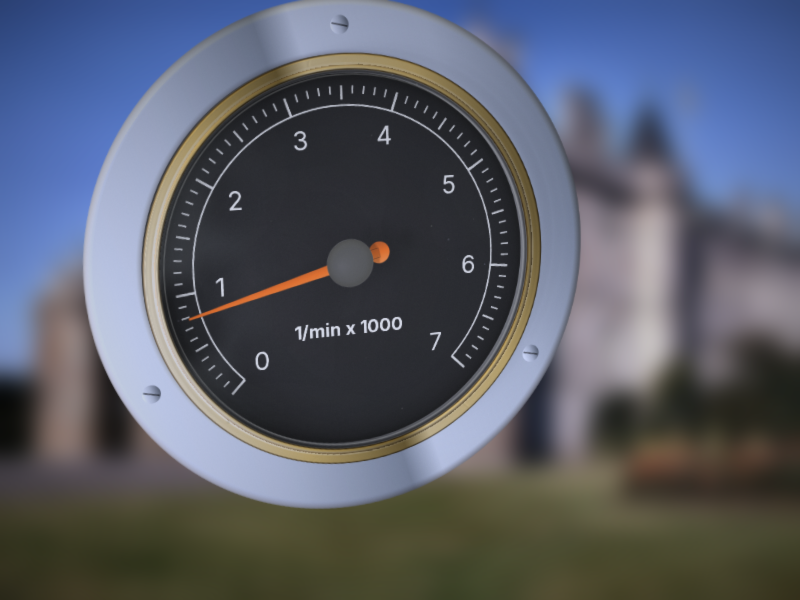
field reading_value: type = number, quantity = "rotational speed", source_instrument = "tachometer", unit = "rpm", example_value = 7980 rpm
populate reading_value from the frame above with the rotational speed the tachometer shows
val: 800 rpm
